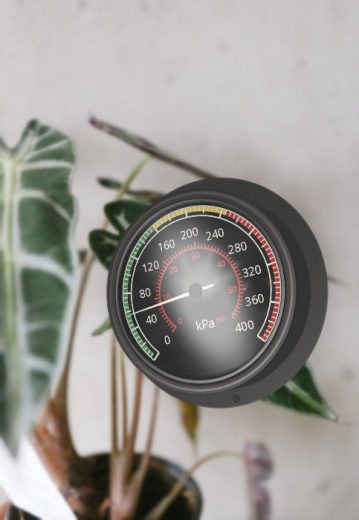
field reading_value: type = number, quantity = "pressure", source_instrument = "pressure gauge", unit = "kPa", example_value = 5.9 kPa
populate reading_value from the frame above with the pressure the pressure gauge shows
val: 55 kPa
